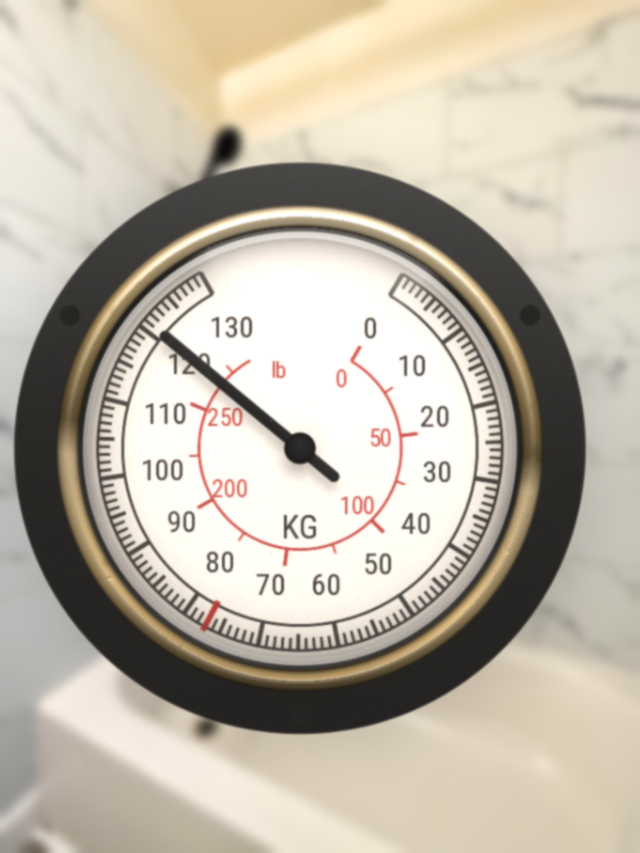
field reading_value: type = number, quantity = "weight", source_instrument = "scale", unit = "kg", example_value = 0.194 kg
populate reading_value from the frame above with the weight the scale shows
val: 121 kg
